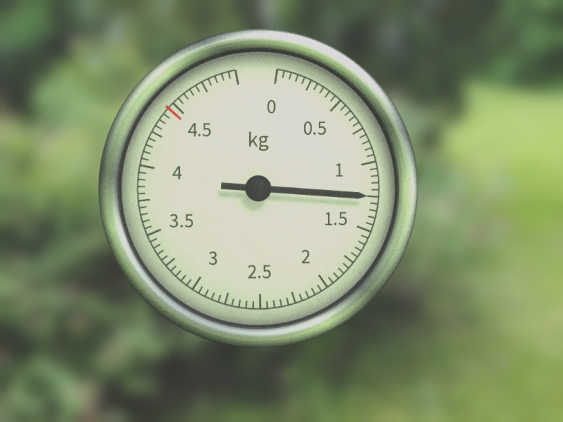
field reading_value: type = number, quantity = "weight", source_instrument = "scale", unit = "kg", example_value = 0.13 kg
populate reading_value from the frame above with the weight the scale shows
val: 1.25 kg
